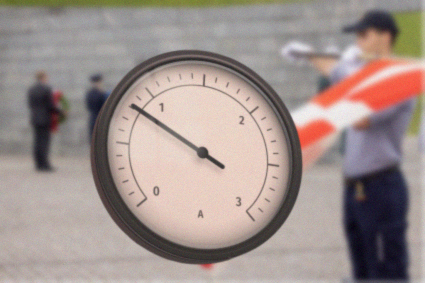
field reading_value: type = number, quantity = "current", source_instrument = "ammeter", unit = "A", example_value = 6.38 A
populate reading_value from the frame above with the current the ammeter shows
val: 0.8 A
